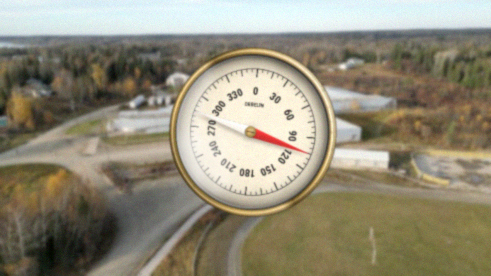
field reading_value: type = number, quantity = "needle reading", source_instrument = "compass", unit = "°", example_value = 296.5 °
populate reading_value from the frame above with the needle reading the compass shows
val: 105 °
